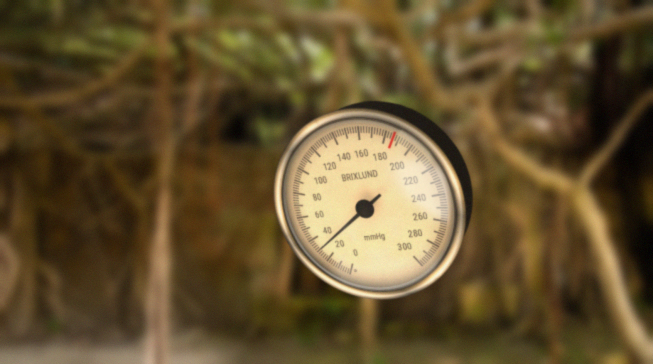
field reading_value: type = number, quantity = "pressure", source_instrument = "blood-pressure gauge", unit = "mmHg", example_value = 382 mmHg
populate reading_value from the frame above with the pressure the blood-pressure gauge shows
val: 30 mmHg
